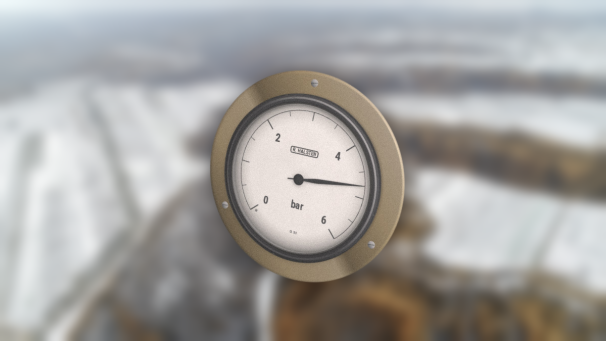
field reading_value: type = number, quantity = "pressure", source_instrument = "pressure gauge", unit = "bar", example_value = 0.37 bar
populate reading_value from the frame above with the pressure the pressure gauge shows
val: 4.75 bar
